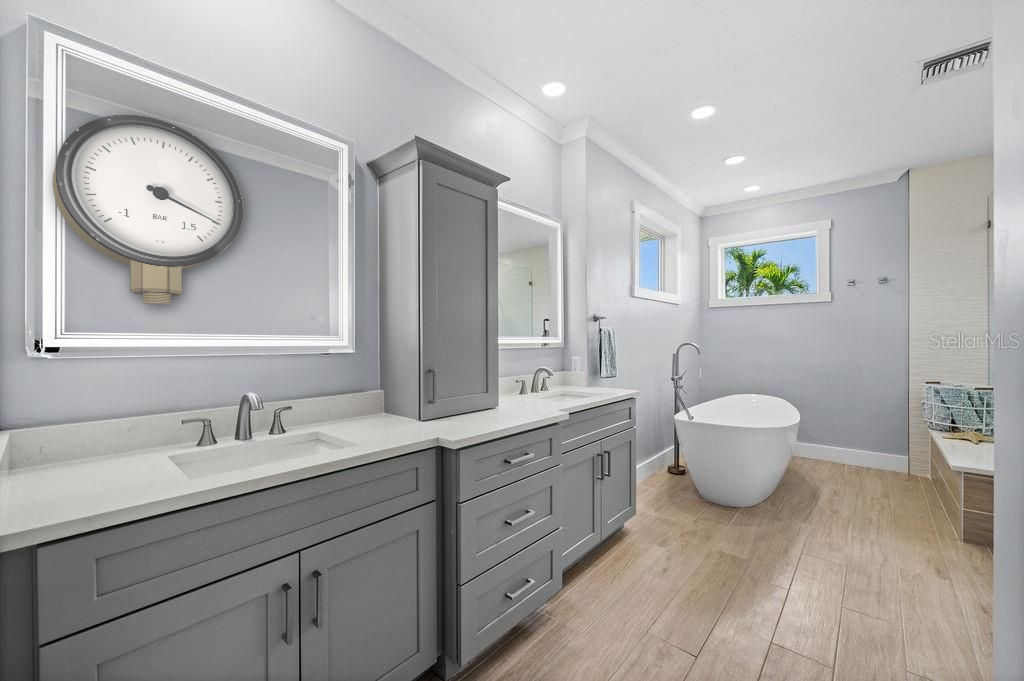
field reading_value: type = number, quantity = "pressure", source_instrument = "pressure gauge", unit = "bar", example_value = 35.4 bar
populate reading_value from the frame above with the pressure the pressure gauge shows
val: 1.25 bar
